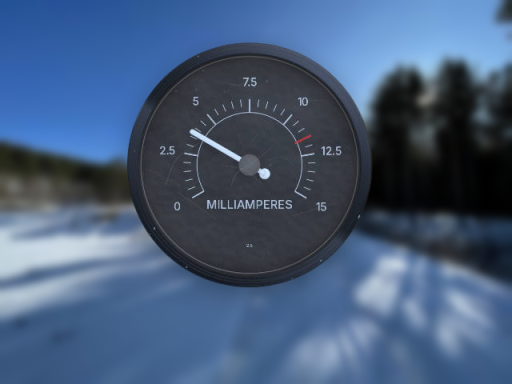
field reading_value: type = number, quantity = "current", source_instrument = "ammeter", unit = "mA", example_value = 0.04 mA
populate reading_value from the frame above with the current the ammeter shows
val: 3.75 mA
